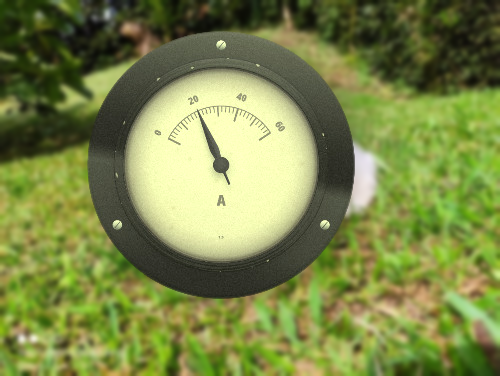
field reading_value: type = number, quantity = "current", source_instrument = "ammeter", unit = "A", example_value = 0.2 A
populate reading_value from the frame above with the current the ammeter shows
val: 20 A
